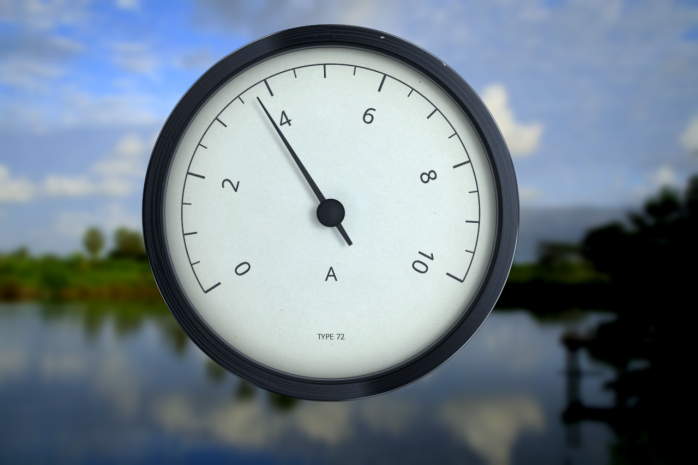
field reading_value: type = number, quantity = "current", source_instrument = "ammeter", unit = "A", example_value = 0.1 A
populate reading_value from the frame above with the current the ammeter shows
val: 3.75 A
